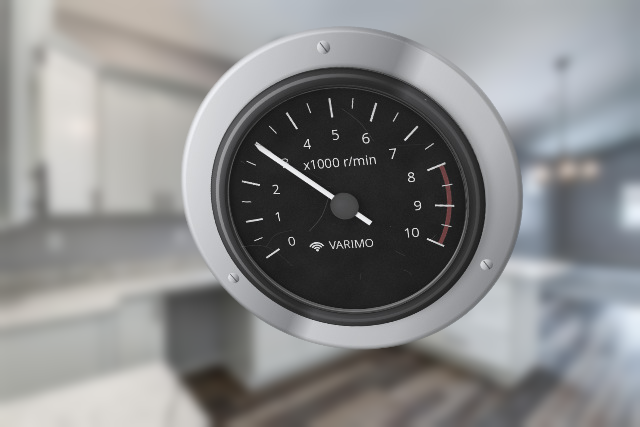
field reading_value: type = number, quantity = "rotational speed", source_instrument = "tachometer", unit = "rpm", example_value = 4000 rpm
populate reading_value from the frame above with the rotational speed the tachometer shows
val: 3000 rpm
